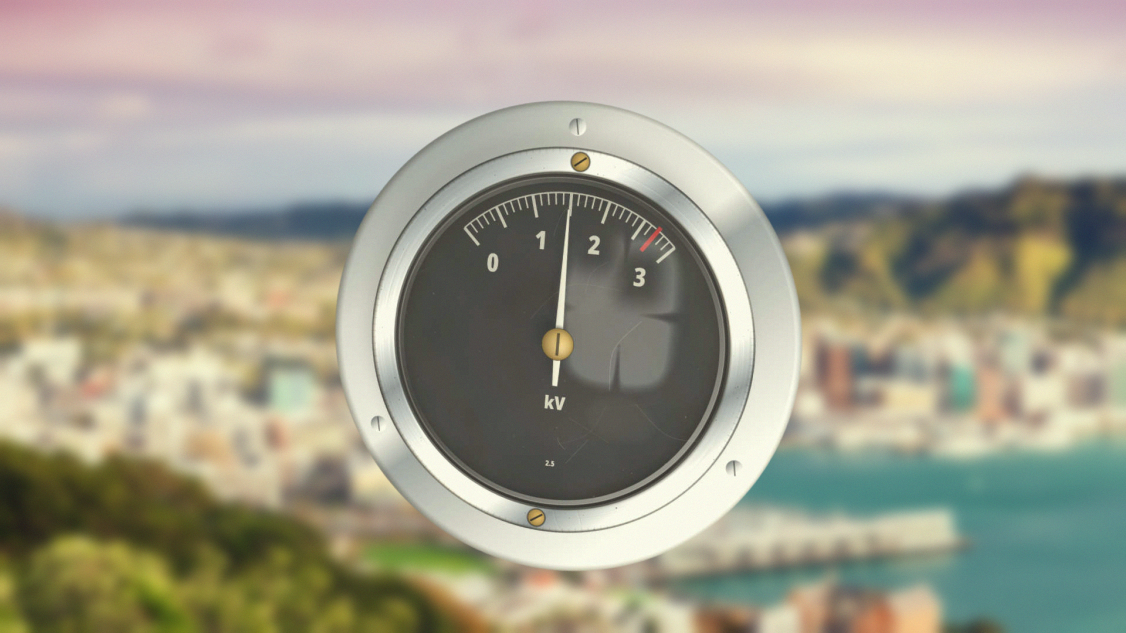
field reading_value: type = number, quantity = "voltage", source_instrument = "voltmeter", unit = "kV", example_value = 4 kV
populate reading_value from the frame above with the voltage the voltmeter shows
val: 1.5 kV
